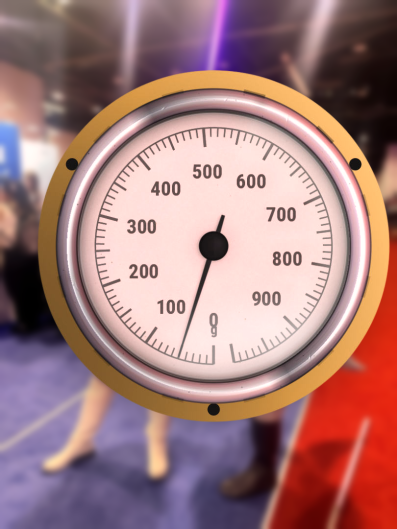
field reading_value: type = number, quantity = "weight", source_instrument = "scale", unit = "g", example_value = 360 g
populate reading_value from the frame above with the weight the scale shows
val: 50 g
